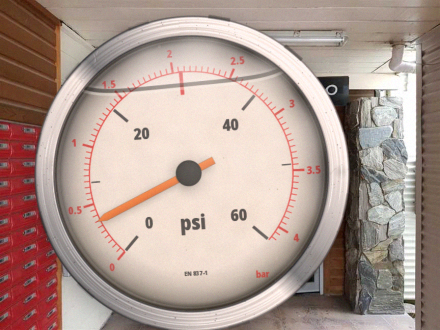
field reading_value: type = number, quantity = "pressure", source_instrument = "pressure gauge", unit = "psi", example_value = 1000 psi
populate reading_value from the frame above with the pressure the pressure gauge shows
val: 5 psi
